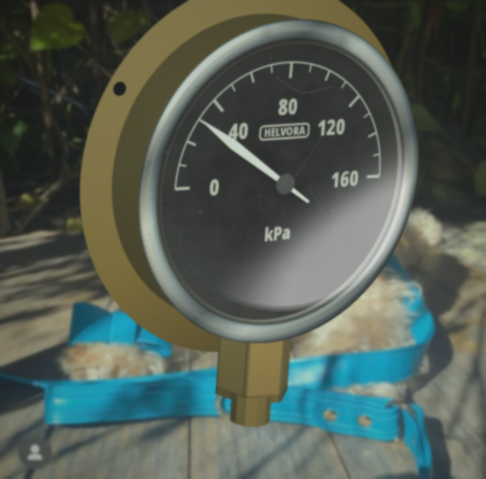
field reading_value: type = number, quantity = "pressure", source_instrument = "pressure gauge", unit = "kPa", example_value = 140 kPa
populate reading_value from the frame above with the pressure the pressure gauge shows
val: 30 kPa
